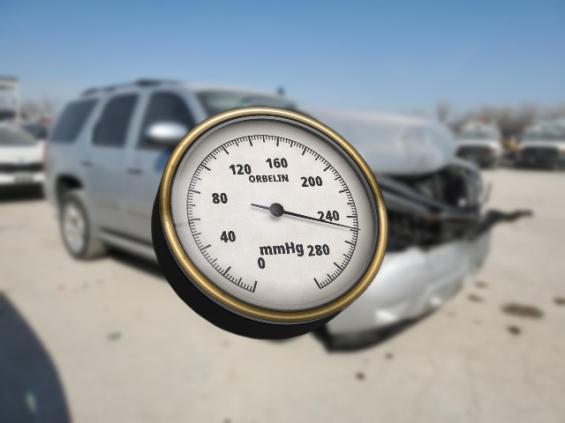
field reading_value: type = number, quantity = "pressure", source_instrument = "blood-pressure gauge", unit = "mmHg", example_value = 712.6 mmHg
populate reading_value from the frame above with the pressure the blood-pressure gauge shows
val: 250 mmHg
